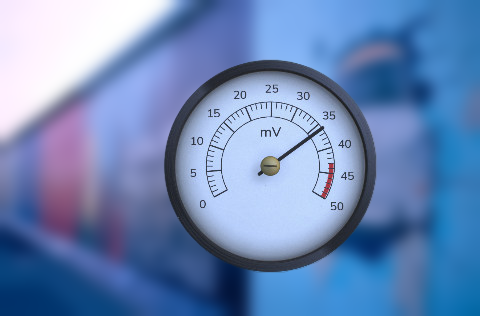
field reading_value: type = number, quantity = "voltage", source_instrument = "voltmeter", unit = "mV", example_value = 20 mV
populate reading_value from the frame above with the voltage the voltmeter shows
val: 36 mV
